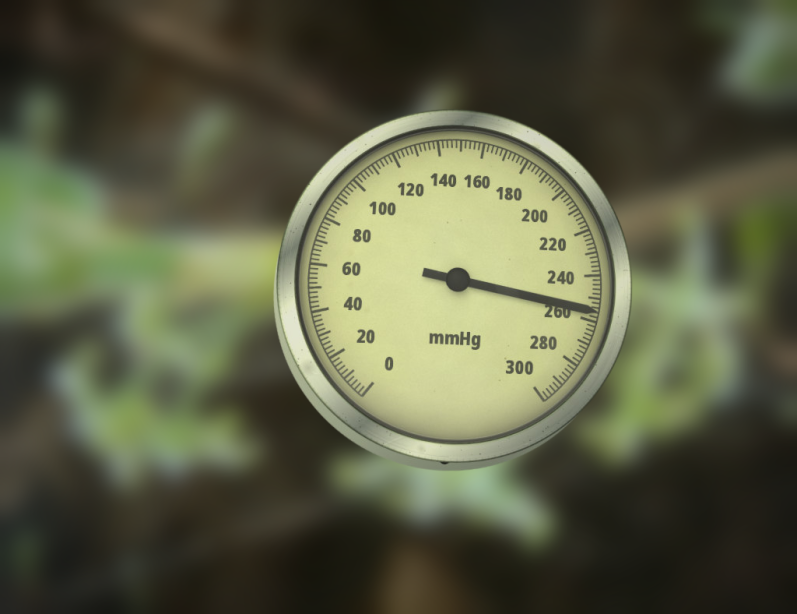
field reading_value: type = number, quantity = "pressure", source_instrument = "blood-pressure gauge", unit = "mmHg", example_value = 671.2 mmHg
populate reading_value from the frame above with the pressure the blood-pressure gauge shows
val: 256 mmHg
